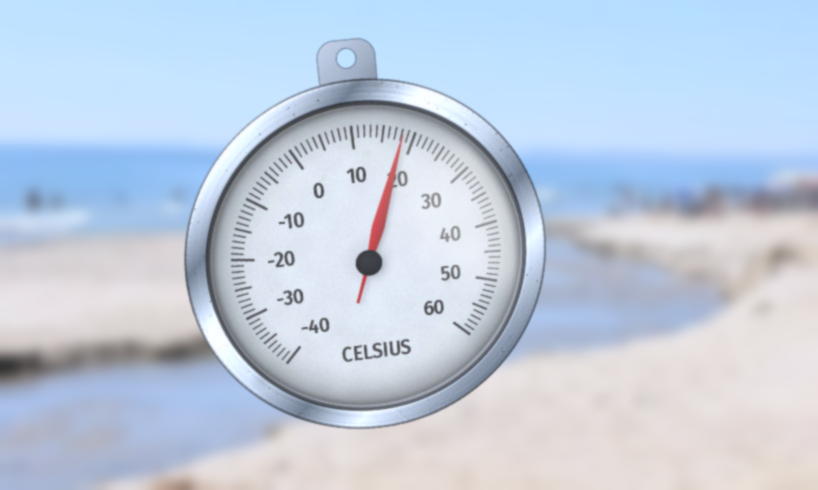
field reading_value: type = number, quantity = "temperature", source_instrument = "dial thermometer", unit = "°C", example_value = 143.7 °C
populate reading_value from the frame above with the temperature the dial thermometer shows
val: 18 °C
